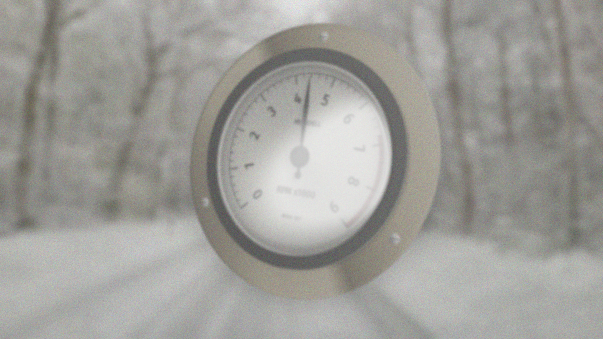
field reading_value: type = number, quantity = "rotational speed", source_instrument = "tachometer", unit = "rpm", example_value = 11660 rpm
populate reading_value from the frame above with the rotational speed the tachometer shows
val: 4400 rpm
